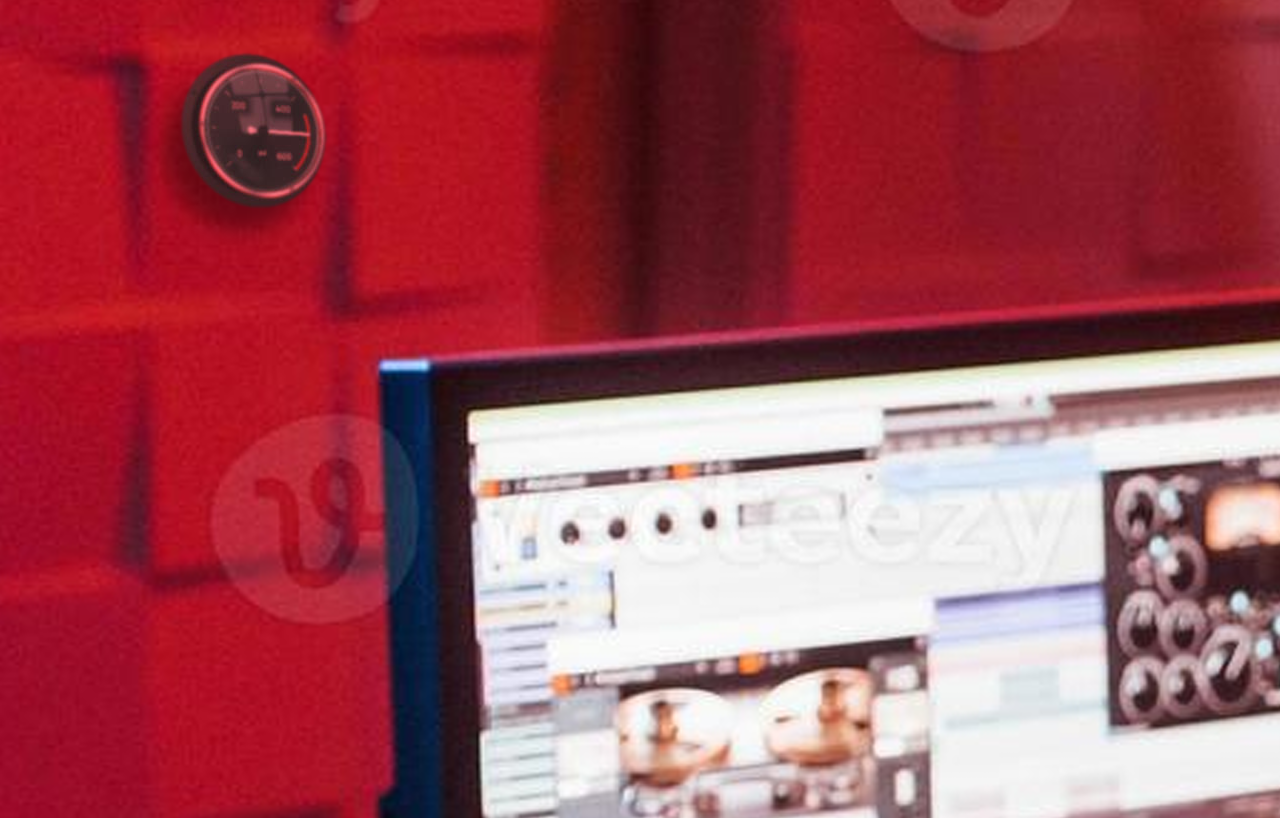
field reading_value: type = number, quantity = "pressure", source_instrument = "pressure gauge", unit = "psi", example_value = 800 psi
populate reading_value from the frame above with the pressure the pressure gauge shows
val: 500 psi
